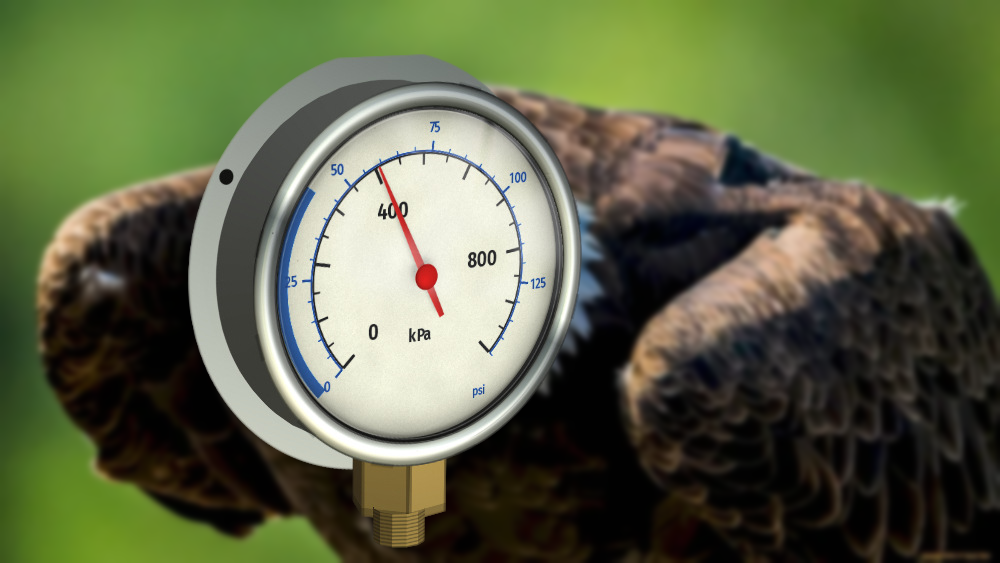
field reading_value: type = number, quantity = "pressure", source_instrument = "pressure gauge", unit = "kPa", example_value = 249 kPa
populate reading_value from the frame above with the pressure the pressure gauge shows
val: 400 kPa
